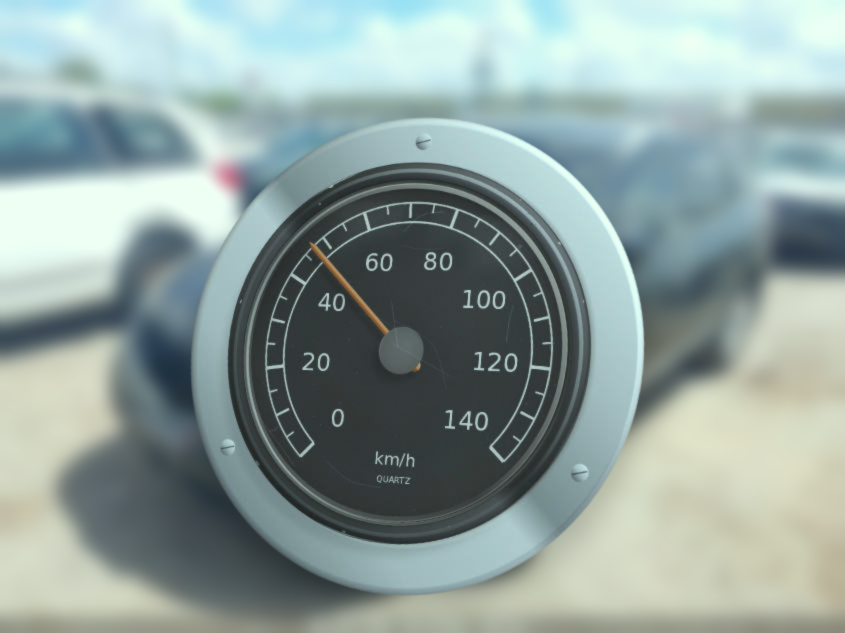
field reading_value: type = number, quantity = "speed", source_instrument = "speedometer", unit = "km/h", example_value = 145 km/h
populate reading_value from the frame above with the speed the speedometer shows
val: 47.5 km/h
